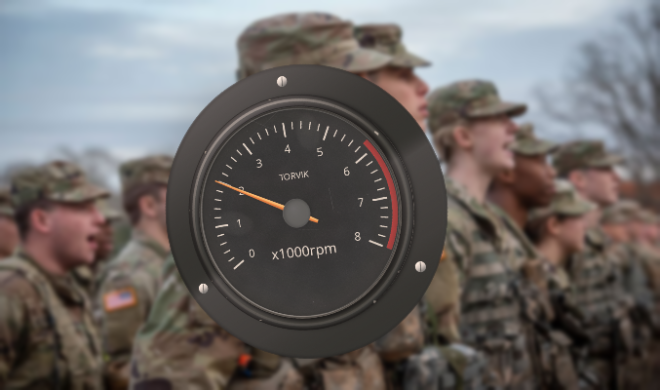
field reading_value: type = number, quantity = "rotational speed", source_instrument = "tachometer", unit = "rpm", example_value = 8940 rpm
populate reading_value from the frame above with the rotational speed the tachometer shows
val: 2000 rpm
